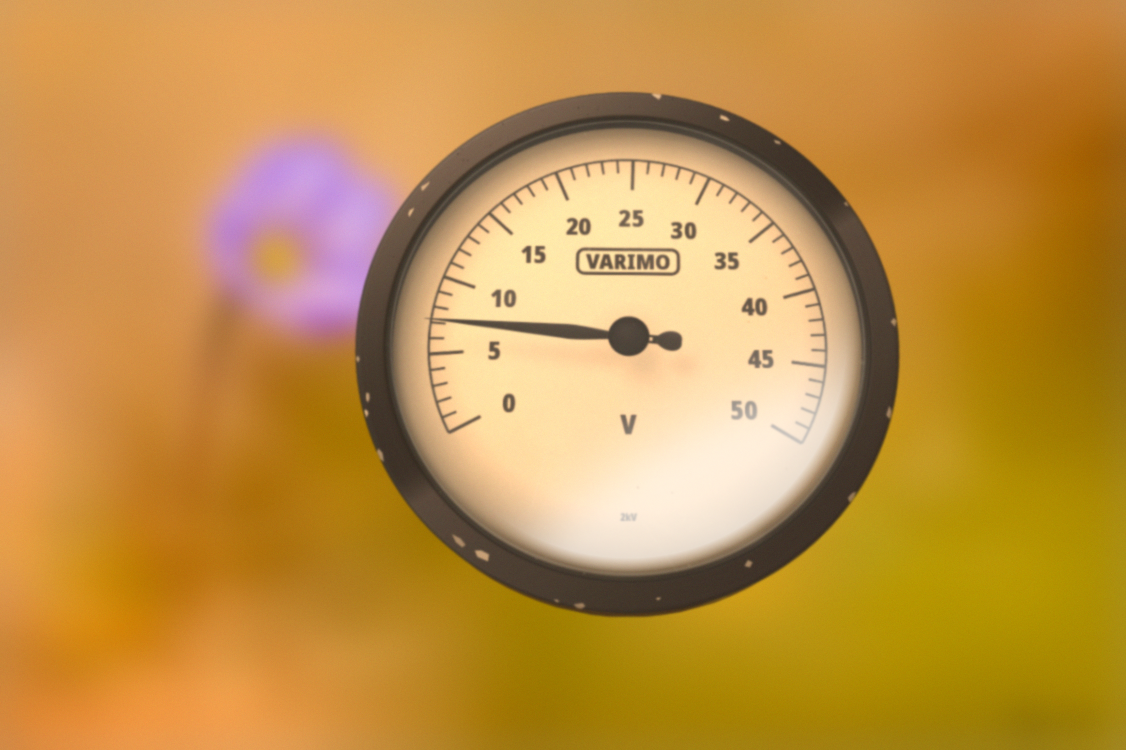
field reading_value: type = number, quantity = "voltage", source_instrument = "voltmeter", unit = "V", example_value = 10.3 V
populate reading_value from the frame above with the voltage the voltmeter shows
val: 7 V
